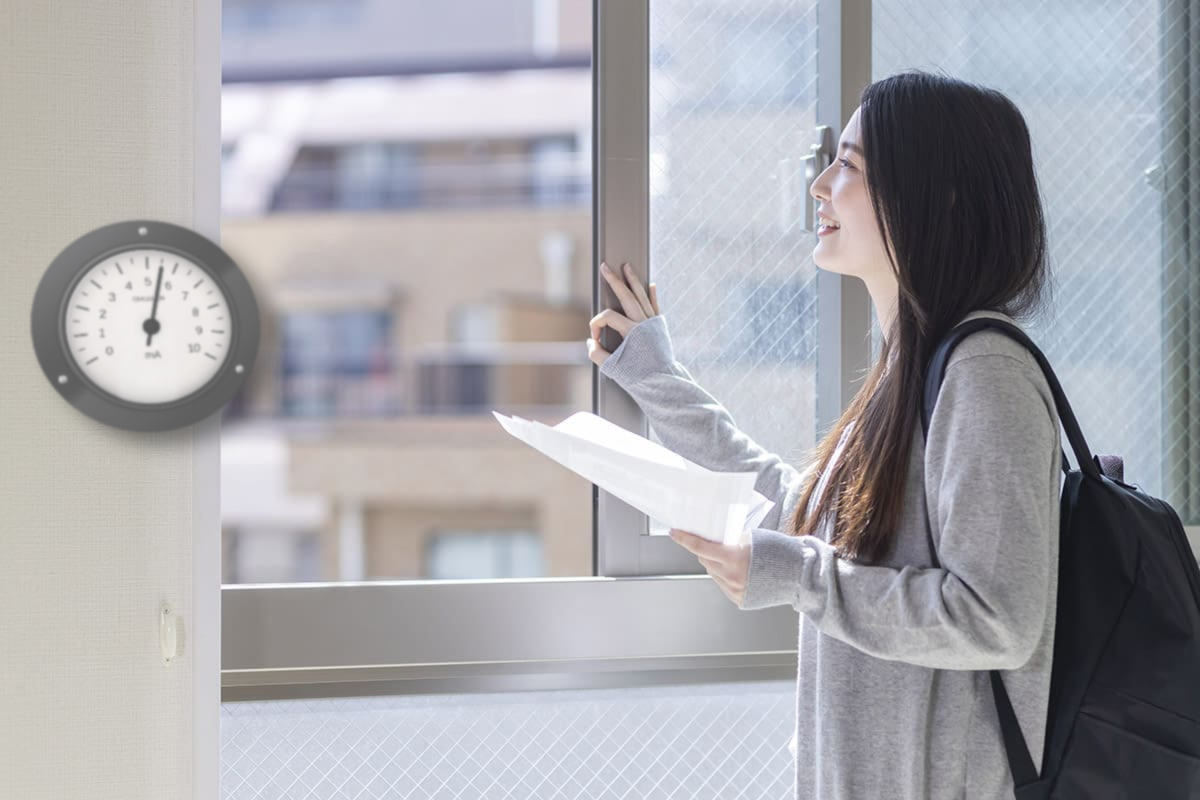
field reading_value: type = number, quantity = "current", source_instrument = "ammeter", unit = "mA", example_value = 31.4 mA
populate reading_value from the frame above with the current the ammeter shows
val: 5.5 mA
